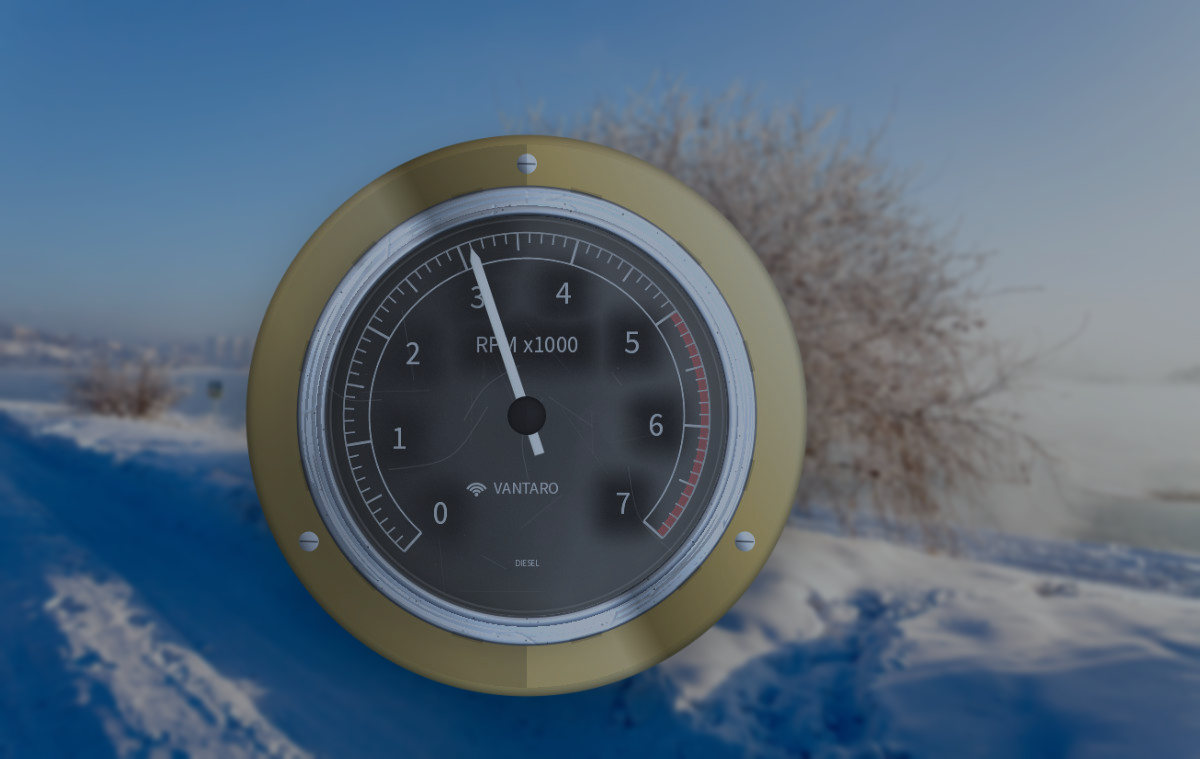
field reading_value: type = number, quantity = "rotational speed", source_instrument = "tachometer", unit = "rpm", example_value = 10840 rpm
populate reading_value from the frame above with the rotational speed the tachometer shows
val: 3100 rpm
